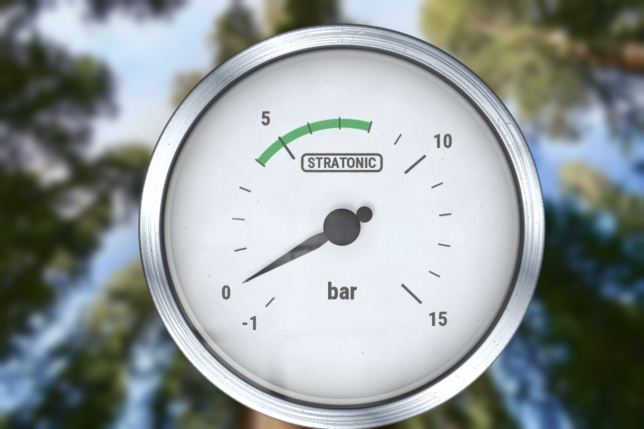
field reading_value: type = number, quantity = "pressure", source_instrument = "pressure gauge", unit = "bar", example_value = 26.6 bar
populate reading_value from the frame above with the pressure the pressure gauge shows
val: 0 bar
